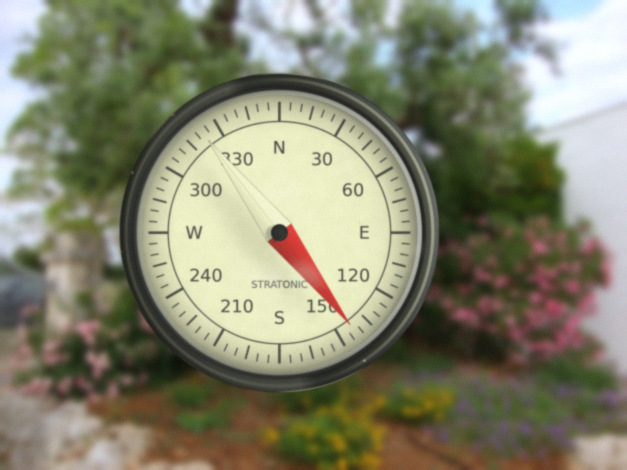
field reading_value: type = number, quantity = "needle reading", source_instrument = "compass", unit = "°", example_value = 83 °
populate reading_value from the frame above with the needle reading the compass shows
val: 142.5 °
